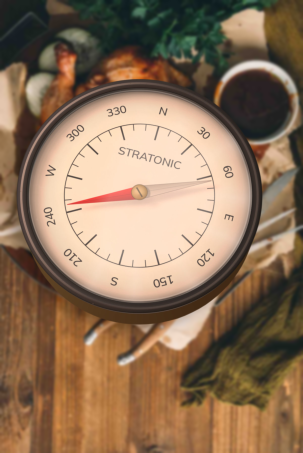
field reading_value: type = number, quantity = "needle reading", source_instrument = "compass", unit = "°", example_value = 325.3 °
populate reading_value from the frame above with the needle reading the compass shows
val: 245 °
